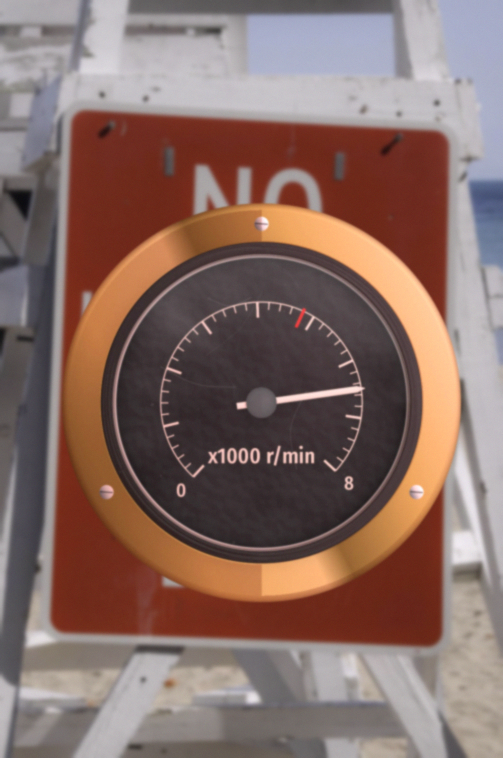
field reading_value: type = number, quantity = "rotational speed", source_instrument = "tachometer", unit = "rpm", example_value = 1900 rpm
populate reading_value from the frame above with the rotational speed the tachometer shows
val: 6500 rpm
